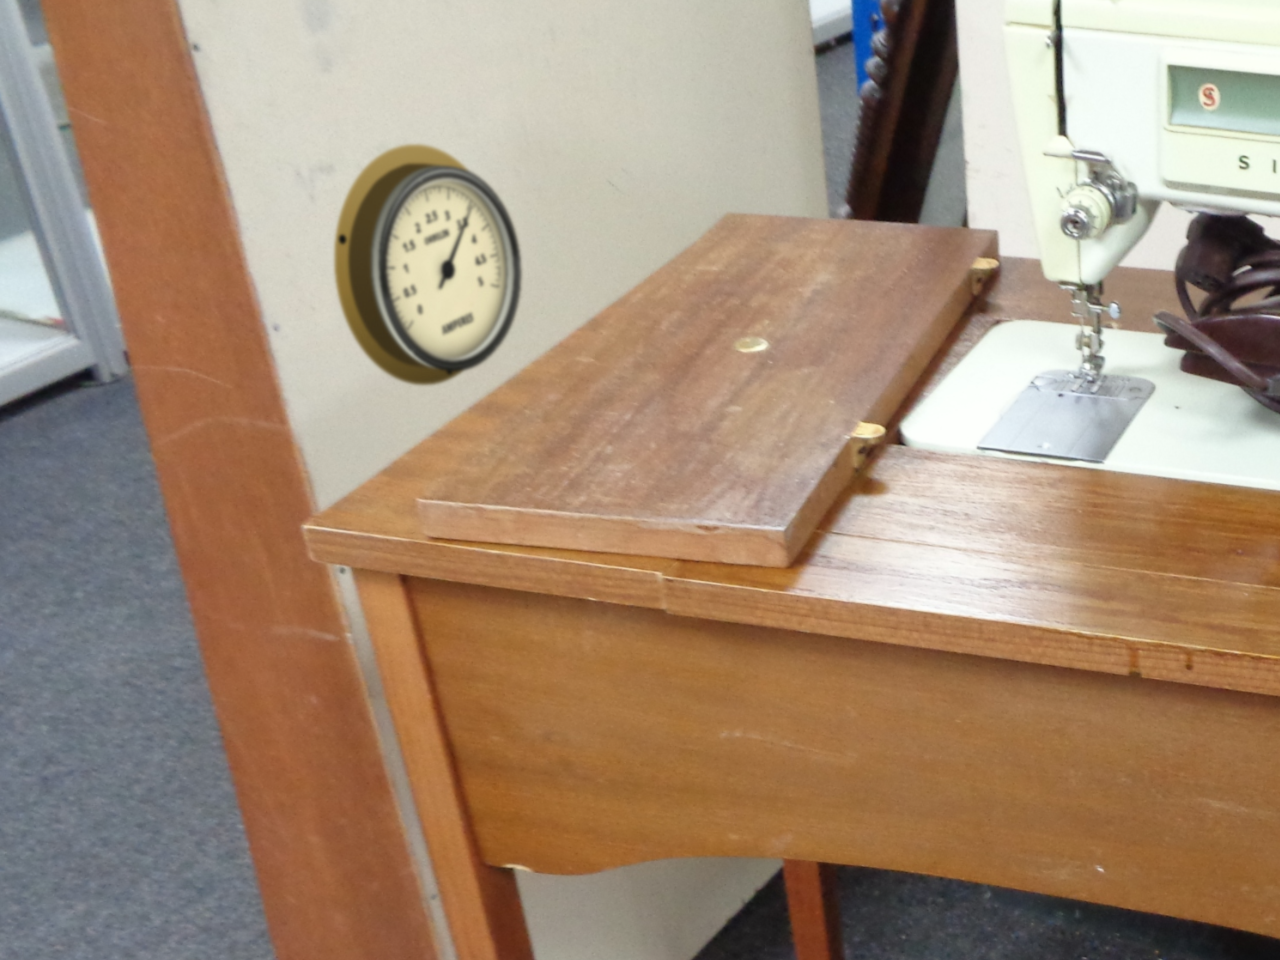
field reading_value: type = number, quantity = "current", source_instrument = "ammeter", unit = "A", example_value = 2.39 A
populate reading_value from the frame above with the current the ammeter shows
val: 3.5 A
